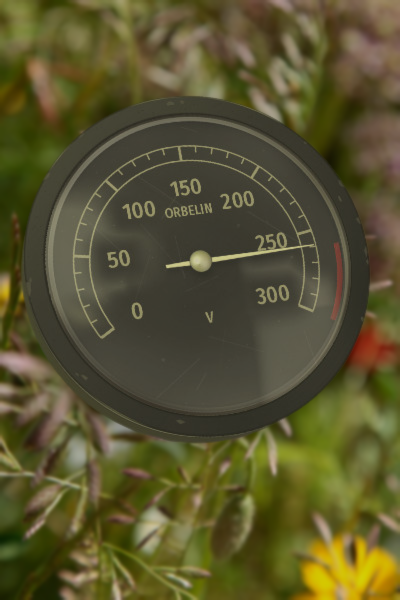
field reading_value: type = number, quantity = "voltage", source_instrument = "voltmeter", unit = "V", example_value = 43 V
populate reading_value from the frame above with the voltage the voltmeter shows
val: 260 V
